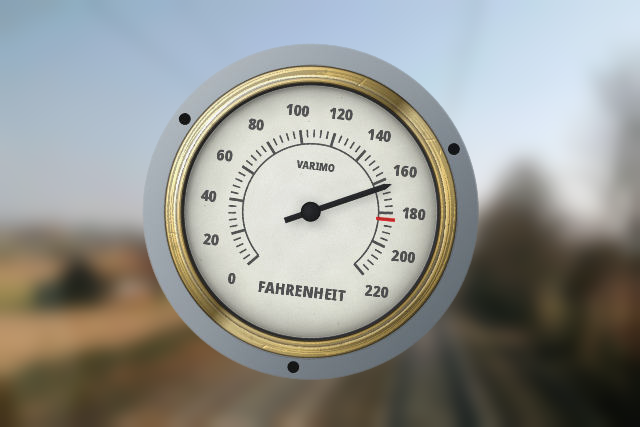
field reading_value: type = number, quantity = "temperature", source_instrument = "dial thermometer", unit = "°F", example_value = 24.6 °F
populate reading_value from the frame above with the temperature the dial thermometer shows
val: 164 °F
